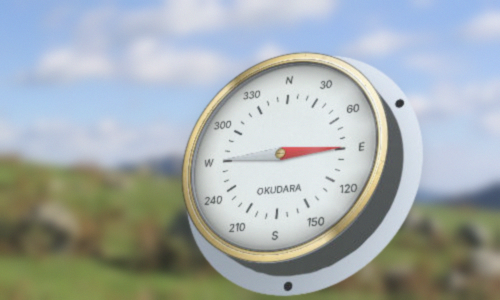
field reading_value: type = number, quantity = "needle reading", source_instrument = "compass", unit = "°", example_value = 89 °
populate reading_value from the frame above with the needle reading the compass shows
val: 90 °
